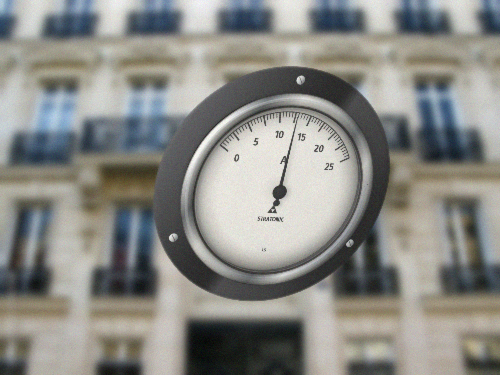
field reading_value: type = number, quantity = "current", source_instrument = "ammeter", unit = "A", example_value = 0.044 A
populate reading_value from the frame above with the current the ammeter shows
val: 12.5 A
